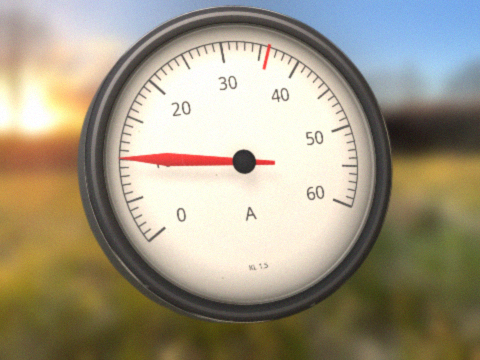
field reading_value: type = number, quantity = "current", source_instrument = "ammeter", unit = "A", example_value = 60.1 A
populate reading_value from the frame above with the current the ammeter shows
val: 10 A
